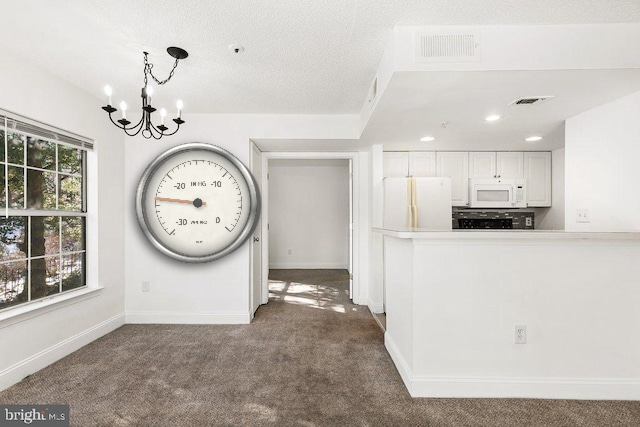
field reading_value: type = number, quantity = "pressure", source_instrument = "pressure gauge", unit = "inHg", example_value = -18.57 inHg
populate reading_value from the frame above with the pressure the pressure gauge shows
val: -24 inHg
